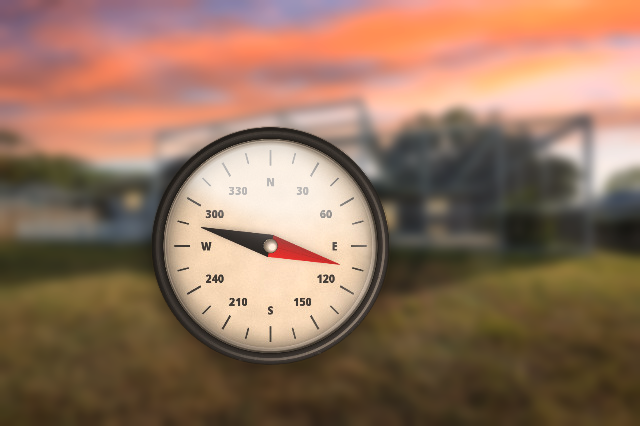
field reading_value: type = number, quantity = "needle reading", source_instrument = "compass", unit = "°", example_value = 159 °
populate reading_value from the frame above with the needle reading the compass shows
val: 105 °
